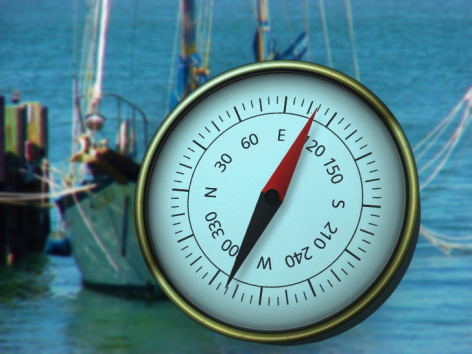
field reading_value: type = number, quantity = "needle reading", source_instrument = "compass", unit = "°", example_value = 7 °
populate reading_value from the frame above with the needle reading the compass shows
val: 110 °
